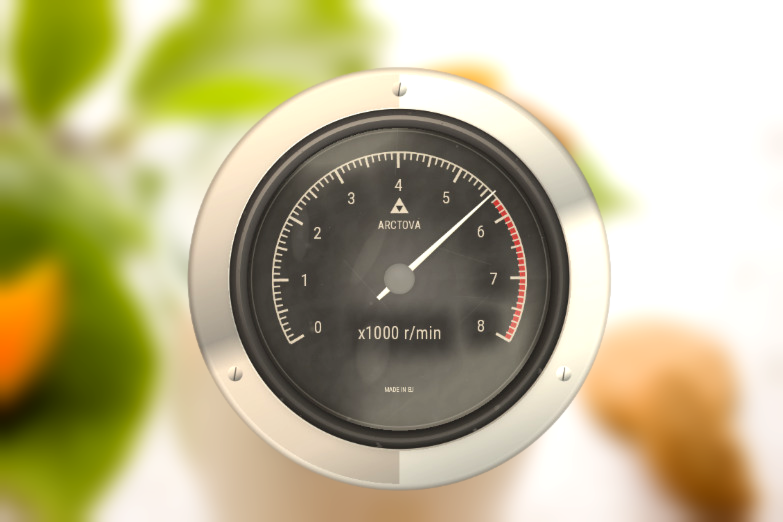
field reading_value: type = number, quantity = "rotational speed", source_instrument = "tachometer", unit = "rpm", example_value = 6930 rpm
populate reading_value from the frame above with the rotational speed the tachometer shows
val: 5600 rpm
